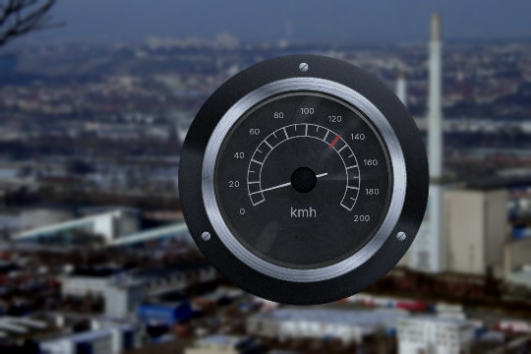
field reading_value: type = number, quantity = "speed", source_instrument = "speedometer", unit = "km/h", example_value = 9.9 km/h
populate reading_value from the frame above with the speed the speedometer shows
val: 10 km/h
